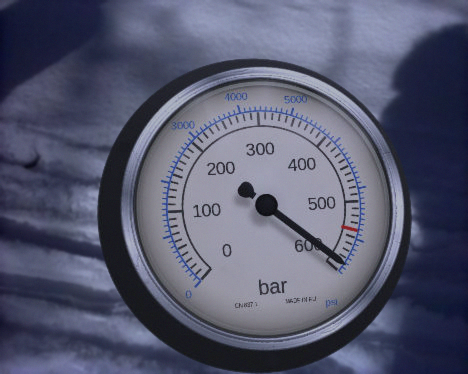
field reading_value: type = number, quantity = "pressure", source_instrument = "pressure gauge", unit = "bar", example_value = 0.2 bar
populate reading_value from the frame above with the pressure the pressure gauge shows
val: 590 bar
